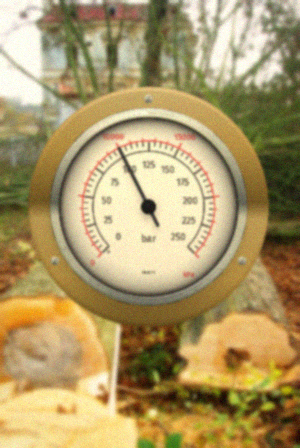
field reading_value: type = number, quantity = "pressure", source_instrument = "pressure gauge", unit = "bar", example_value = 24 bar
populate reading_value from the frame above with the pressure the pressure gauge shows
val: 100 bar
